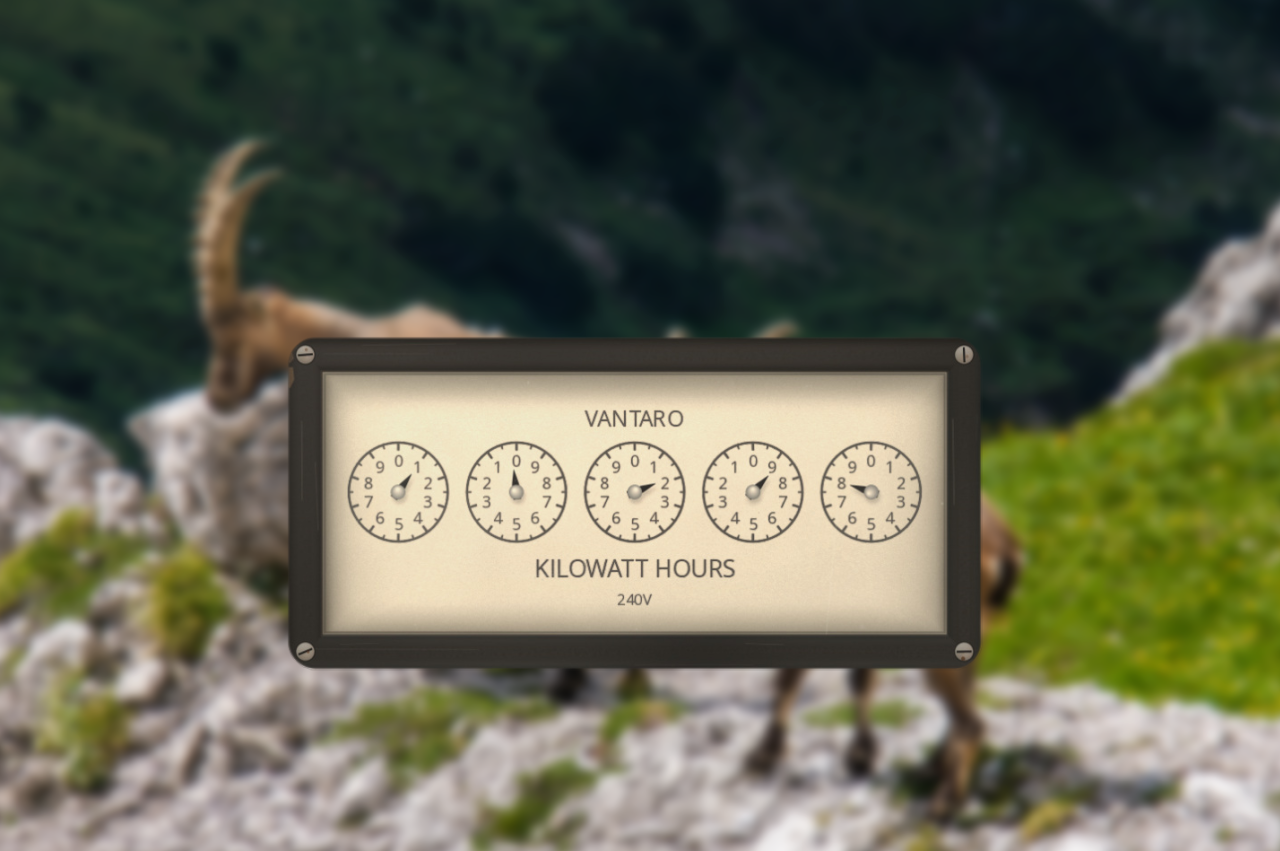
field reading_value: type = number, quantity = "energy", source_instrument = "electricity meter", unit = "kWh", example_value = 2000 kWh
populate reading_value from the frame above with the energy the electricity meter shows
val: 10188 kWh
